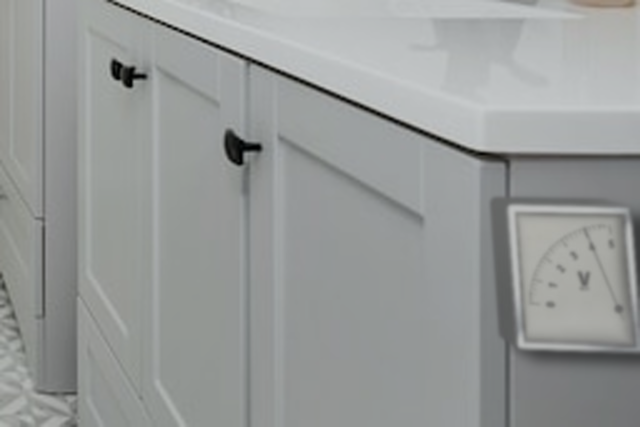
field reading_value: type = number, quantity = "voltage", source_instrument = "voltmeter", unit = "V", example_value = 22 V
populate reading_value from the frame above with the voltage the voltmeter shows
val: 4 V
